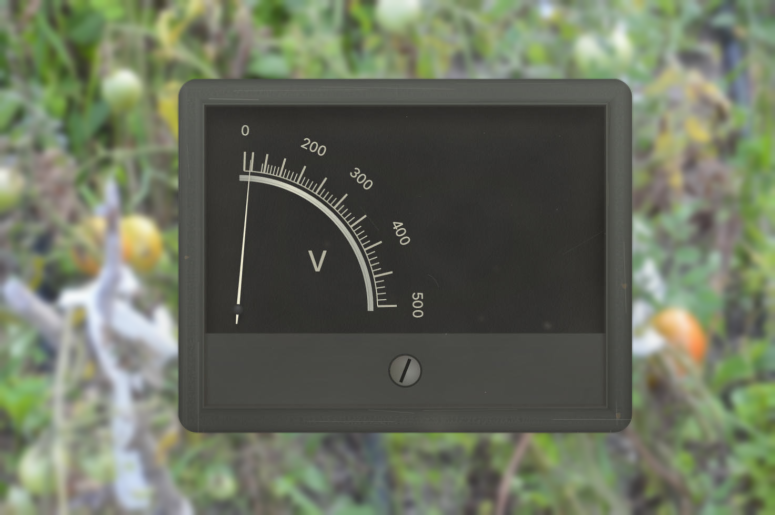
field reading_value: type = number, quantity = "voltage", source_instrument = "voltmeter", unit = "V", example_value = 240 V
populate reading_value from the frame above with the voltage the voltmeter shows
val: 50 V
